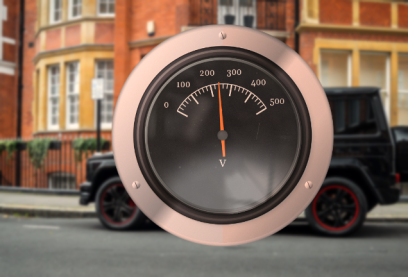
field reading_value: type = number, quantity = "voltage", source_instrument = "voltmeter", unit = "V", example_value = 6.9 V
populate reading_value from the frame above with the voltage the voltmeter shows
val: 240 V
